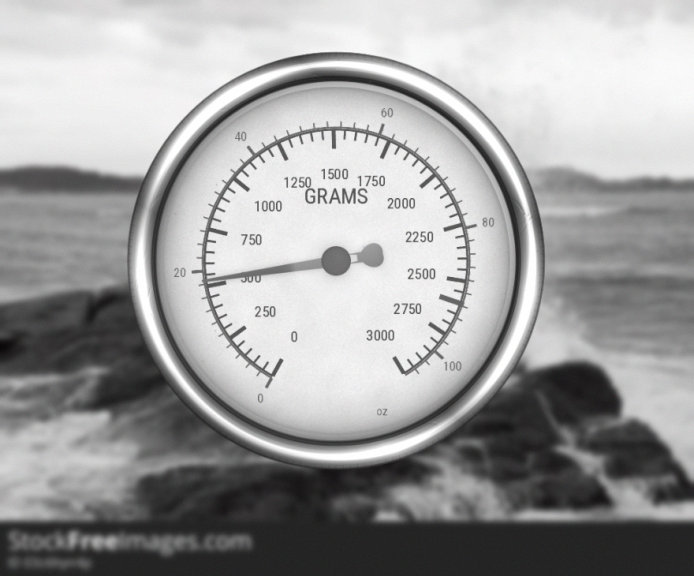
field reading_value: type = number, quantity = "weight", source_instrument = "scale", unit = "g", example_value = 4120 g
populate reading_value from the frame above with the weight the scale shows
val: 525 g
